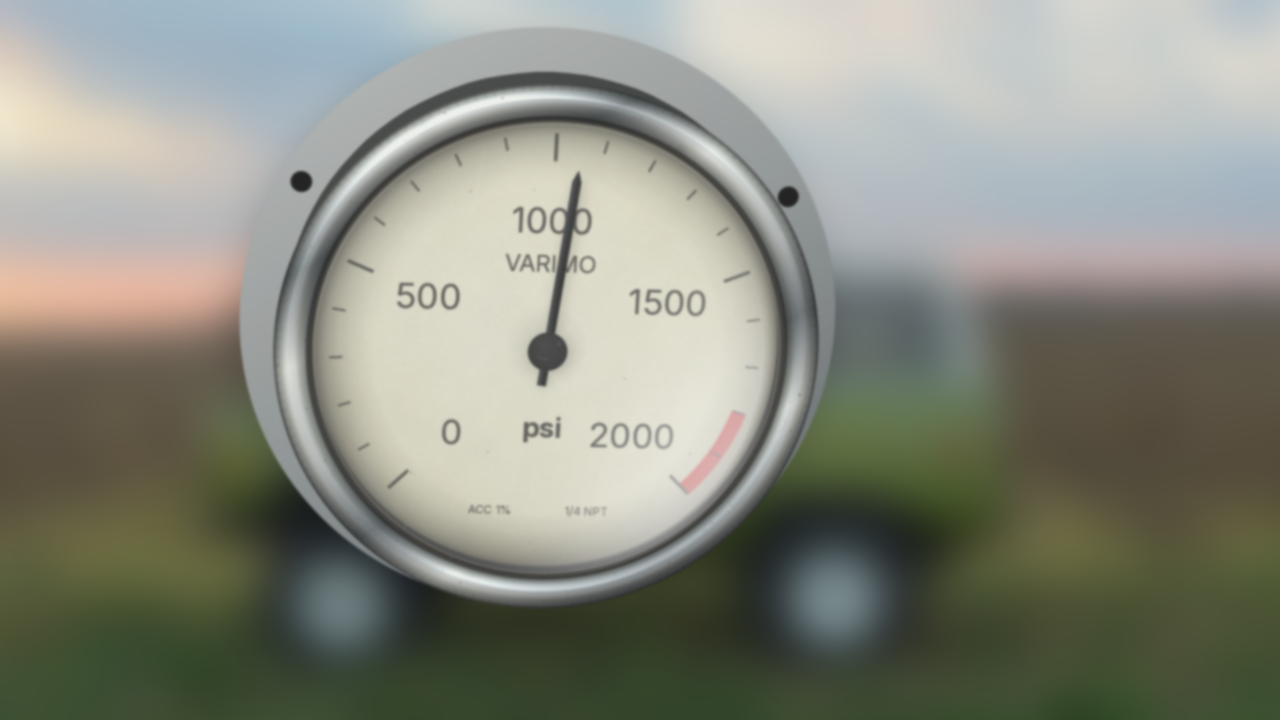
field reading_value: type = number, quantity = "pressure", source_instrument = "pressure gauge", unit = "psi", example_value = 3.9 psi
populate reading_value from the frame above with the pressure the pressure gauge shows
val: 1050 psi
